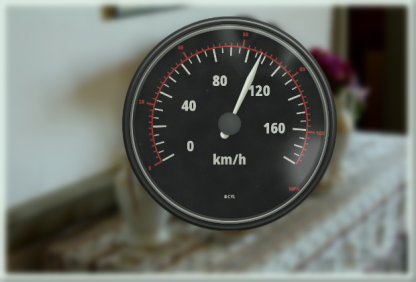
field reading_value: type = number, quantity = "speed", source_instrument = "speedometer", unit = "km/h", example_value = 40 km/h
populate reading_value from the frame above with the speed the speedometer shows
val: 107.5 km/h
